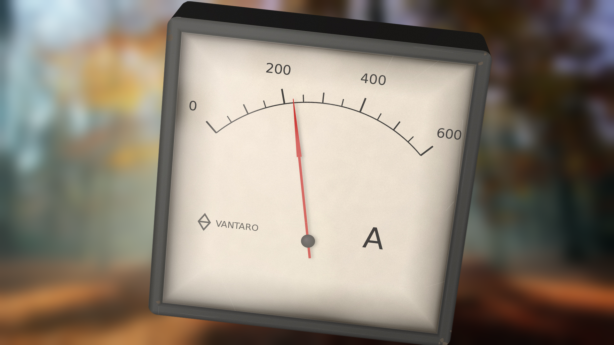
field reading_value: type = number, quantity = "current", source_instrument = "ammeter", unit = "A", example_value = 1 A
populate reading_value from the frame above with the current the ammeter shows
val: 225 A
